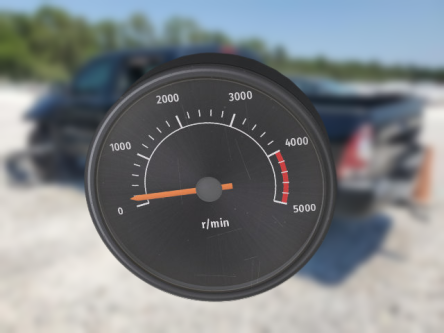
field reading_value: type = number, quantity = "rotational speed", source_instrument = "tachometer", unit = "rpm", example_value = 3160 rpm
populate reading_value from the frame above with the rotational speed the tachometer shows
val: 200 rpm
